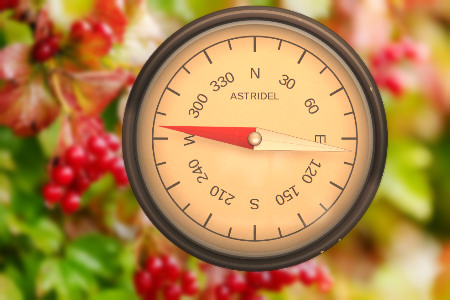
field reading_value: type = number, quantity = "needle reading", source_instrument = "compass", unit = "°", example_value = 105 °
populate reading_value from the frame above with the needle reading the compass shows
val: 277.5 °
